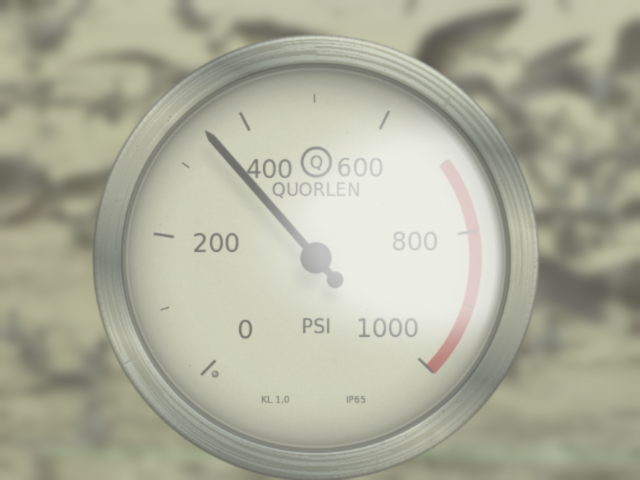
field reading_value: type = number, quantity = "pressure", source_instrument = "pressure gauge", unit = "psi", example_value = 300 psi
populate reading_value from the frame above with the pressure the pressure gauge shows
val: 350 psi
